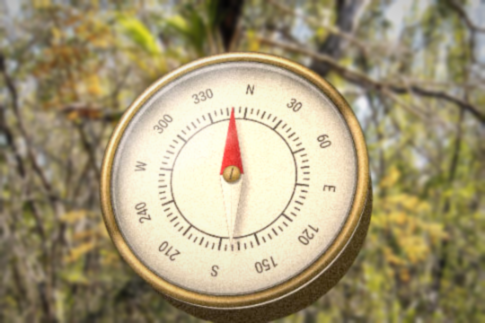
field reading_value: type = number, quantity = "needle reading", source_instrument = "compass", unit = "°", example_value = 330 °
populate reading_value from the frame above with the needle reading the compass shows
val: 350 °
